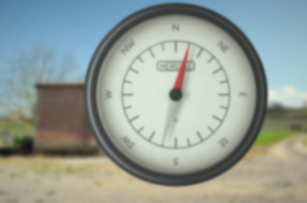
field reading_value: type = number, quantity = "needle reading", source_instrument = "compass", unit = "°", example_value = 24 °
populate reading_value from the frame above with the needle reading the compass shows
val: 15 °
